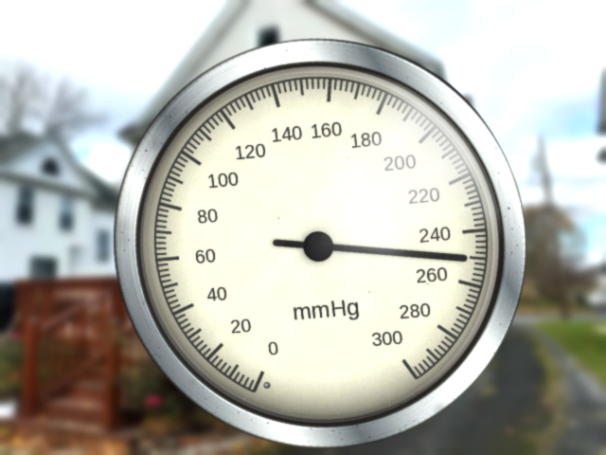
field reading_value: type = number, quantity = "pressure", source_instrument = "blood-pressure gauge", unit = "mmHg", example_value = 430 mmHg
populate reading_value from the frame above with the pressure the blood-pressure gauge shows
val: 250 mmHg
